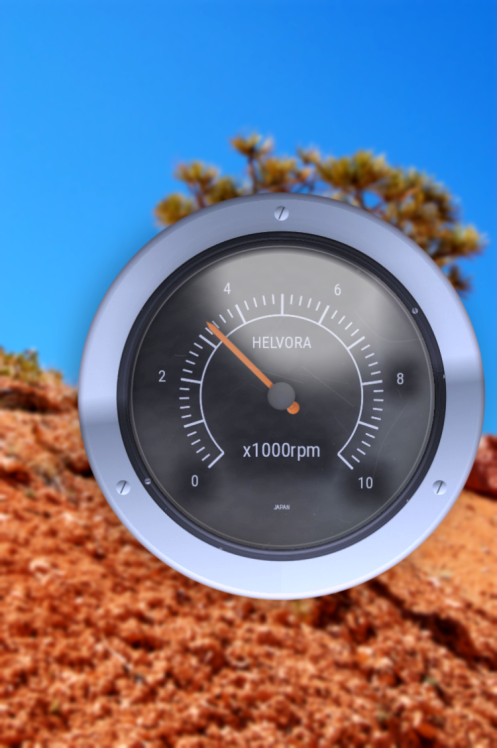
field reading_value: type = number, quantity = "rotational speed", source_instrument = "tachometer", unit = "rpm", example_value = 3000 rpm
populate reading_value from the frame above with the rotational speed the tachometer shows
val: 3300 rpm
